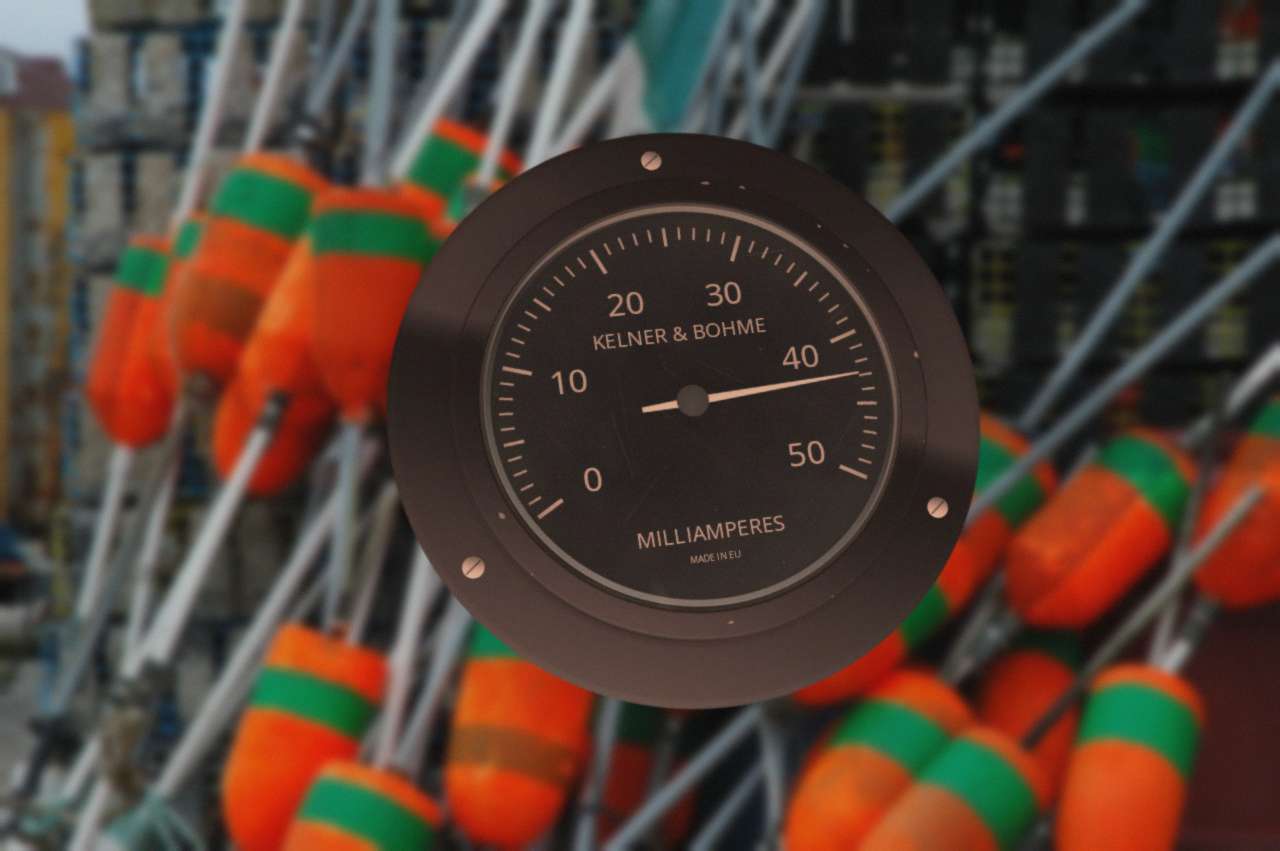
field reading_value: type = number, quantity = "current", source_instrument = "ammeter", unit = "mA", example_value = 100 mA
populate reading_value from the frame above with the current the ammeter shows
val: 43 mA
